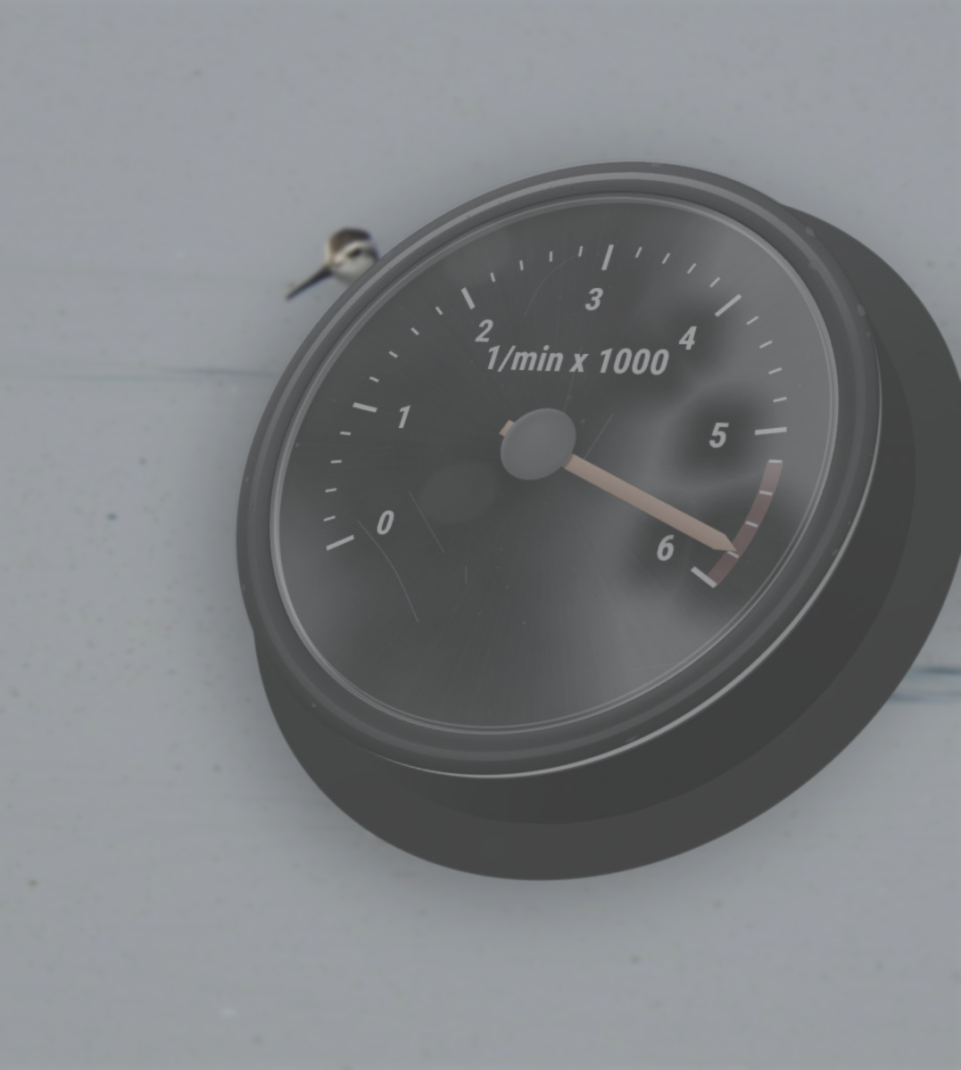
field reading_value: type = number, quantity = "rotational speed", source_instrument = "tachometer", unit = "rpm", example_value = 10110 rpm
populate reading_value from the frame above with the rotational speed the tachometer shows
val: 5800 rpm
